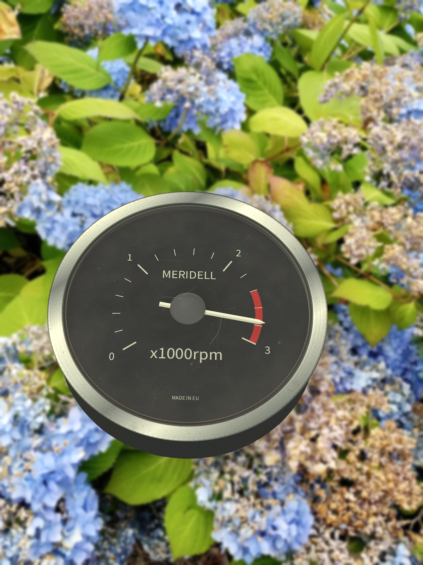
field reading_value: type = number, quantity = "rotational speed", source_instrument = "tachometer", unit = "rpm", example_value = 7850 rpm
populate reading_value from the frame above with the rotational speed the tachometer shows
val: 2800 rpm
